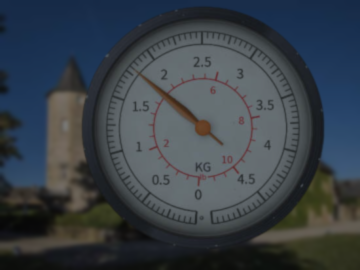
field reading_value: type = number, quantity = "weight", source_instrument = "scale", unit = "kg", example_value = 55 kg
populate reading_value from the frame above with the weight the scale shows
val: 1.8 kg
